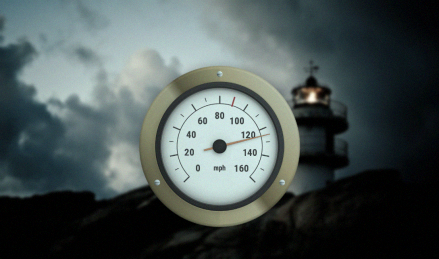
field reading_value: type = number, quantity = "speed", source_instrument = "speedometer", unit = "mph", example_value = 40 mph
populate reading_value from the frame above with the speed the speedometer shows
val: 125 mph
